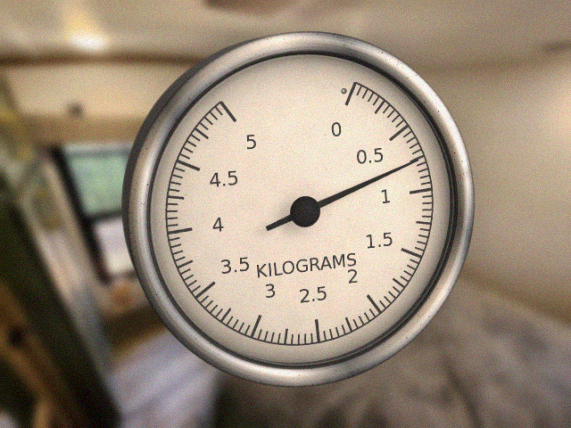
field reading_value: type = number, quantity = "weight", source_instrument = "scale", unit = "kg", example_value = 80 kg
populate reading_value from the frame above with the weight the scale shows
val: 0.75 kg
